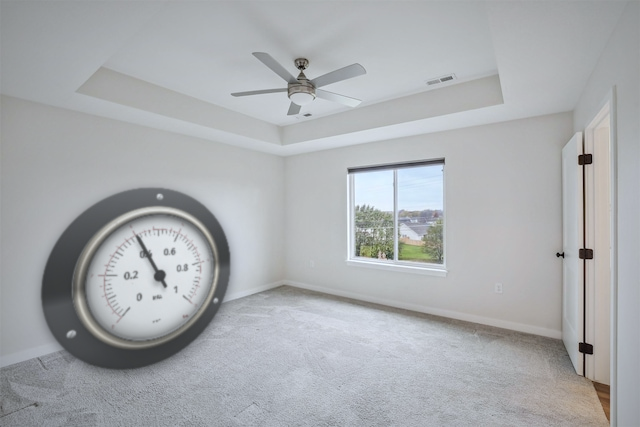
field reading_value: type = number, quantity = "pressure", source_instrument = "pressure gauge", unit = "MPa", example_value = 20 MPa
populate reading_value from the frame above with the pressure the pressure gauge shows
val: 0.4 MPa
